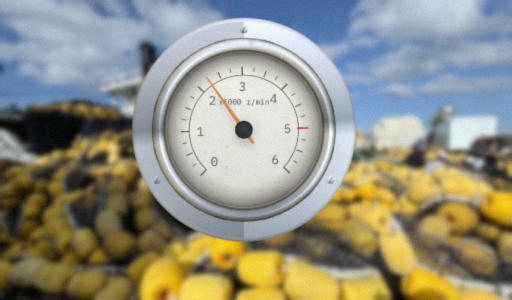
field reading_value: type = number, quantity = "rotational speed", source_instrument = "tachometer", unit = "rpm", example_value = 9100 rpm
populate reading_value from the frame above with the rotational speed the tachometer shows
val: 2250 rpm
